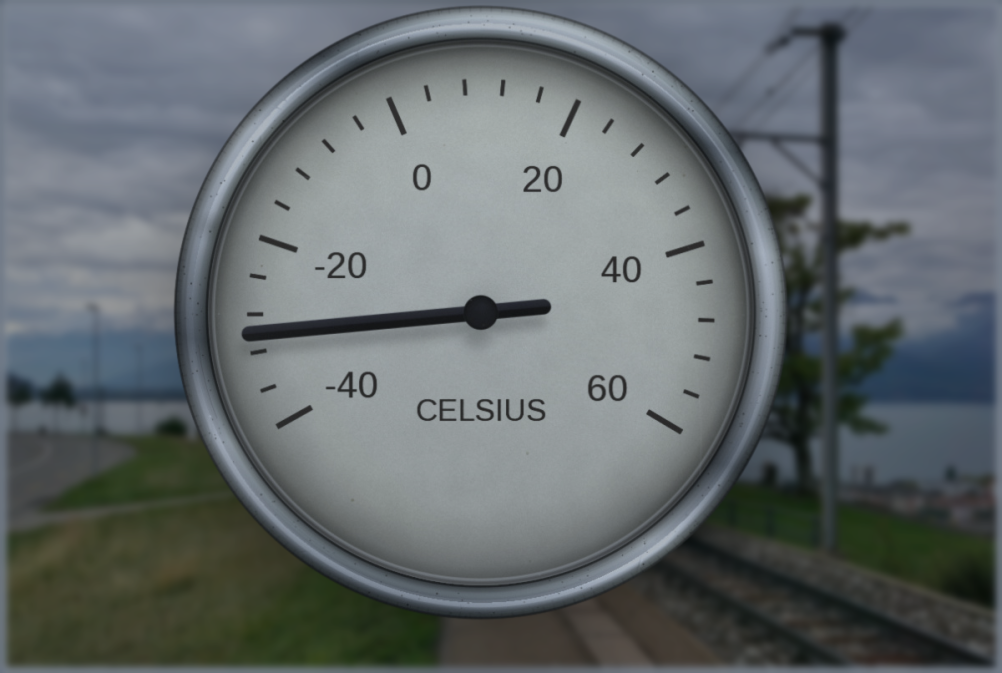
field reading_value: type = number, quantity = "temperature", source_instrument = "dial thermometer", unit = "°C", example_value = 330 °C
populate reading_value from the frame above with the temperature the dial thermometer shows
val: -30 °C
